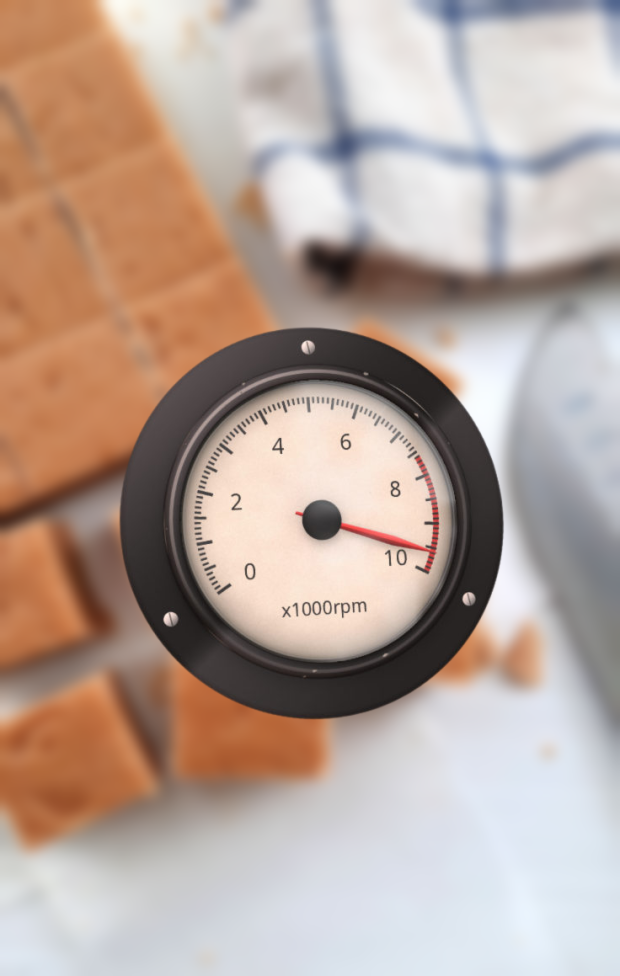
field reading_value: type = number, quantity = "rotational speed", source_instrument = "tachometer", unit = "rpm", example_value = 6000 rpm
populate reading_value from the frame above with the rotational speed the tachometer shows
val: 9600 rpm
